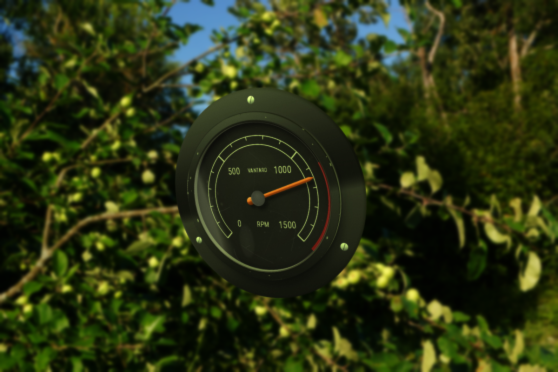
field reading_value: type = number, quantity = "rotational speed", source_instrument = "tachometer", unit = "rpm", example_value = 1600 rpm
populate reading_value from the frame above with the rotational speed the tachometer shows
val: 1150 rpm
